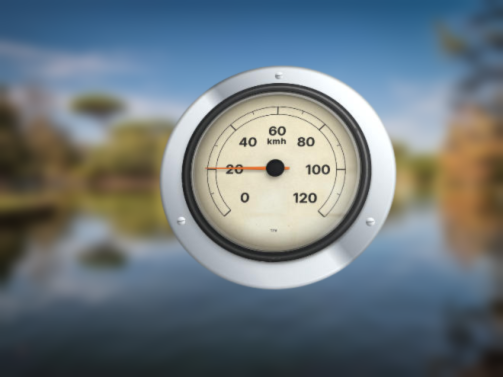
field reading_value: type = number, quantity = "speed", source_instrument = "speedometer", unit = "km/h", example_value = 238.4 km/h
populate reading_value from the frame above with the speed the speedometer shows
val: 20 km/h
